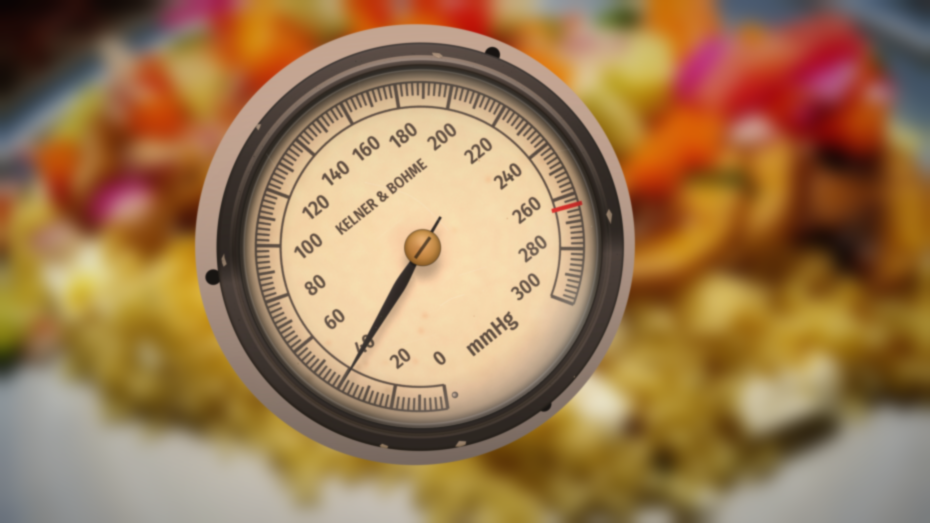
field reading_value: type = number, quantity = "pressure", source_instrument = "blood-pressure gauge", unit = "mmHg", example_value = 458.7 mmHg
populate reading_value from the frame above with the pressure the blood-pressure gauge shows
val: 40 mmHg
